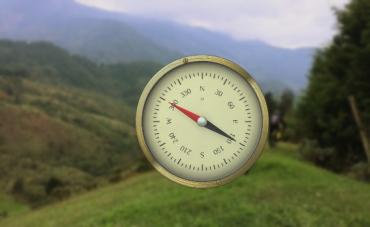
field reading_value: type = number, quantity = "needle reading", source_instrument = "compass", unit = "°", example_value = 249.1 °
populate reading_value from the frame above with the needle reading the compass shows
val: 300 °
